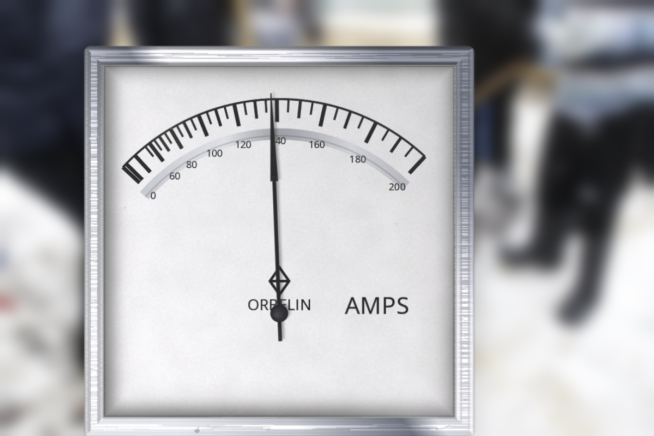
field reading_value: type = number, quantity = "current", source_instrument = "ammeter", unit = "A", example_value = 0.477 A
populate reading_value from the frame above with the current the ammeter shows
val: 137.5 A
